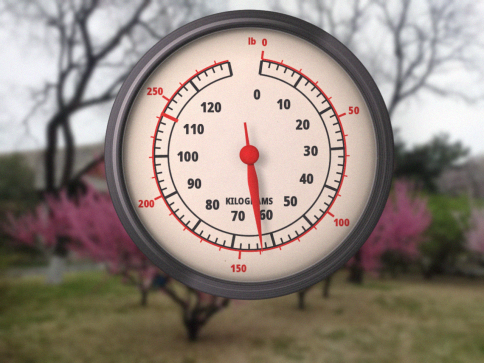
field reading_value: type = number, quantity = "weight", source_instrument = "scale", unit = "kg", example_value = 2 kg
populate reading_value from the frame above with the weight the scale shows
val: 63 kg
